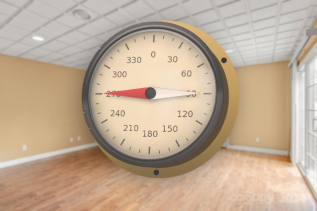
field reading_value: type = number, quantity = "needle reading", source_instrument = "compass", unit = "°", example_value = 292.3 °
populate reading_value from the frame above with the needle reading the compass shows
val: 270 °
